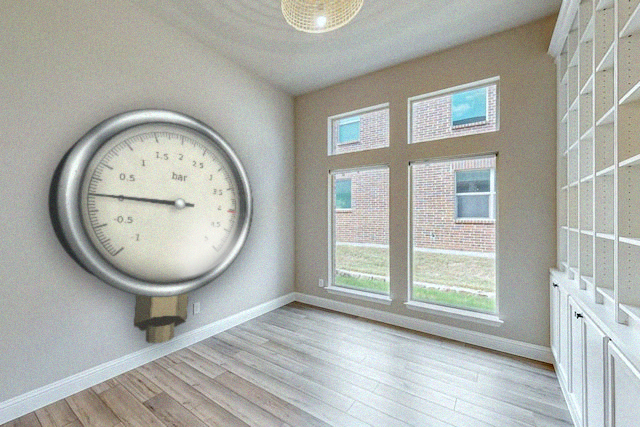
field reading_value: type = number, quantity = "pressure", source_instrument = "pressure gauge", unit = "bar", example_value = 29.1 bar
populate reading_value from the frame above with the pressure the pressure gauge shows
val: 0 bar
